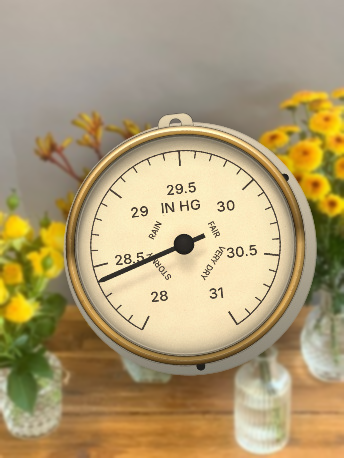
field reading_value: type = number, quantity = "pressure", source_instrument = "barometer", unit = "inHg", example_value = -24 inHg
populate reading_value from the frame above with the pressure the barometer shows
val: 28.4 inHg
